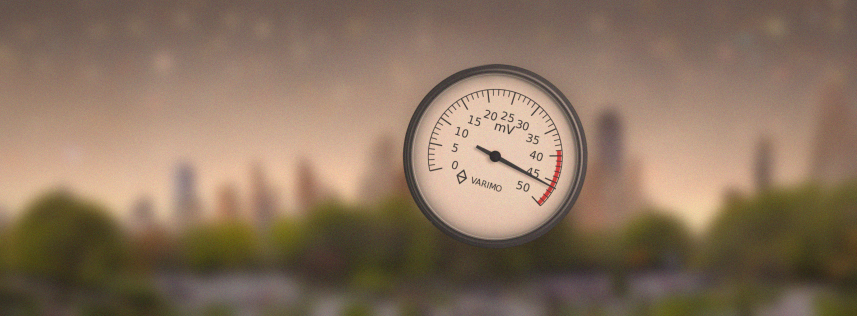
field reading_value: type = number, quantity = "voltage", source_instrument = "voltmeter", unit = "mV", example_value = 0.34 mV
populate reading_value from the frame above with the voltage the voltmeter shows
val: 46 mV
